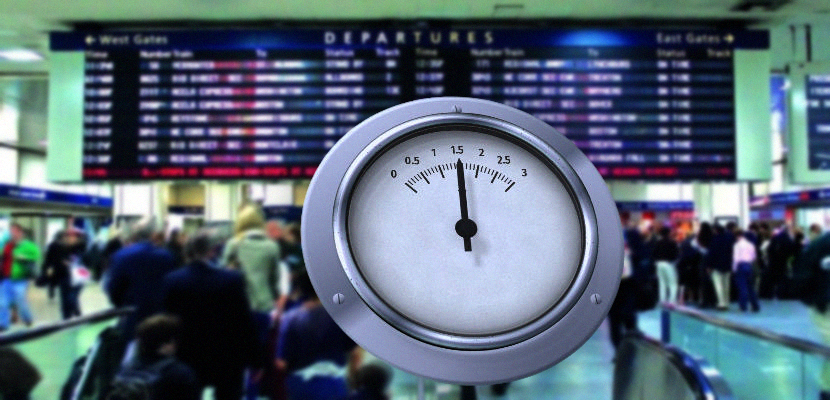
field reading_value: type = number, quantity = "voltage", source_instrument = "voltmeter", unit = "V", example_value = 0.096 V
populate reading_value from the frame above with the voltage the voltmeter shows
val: 1.5 V
